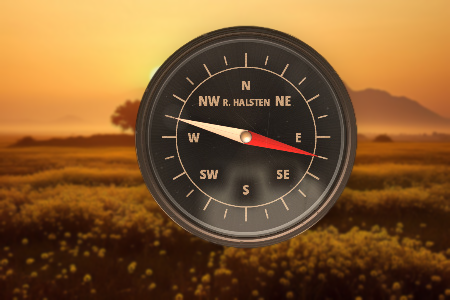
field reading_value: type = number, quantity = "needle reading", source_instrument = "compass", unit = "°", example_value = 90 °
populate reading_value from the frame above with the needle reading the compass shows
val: 105 °
